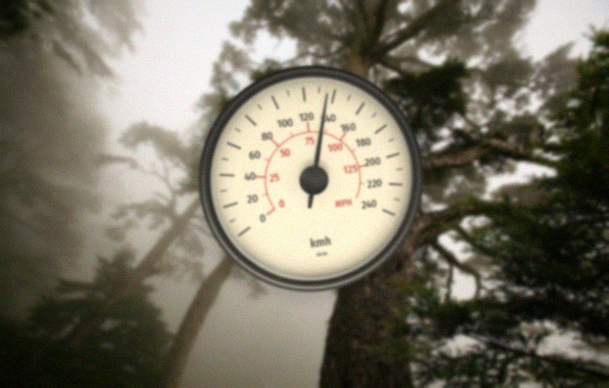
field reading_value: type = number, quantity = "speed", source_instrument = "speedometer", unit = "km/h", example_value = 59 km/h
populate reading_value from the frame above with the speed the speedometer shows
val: 135 km/h
